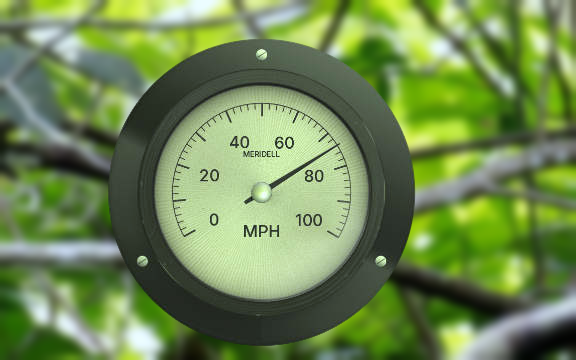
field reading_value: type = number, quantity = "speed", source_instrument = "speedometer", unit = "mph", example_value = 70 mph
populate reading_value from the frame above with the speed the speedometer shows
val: 74 mph
